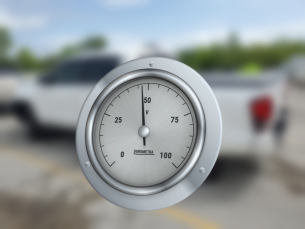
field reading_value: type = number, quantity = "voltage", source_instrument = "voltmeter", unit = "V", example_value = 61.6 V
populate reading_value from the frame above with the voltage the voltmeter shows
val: 47.5 V
